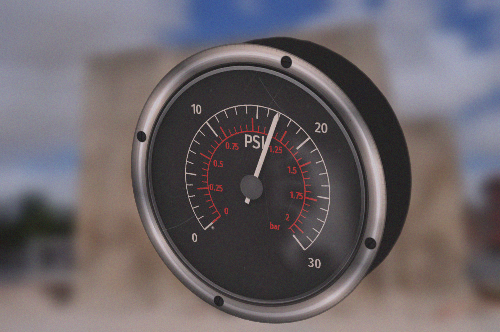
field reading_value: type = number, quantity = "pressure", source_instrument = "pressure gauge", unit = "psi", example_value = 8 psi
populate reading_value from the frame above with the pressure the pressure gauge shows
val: 17 psi
